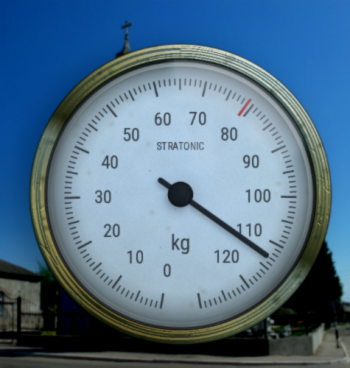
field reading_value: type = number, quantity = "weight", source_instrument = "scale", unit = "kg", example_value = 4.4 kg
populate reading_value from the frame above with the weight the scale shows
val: 113 kg
